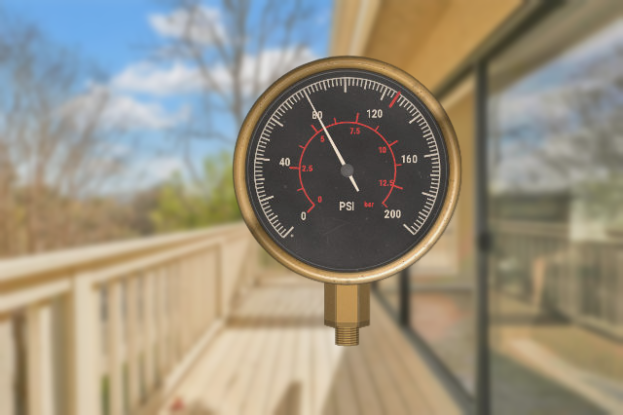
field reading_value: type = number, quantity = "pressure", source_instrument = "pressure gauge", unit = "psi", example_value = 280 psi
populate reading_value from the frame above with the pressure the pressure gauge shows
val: 80 psi
